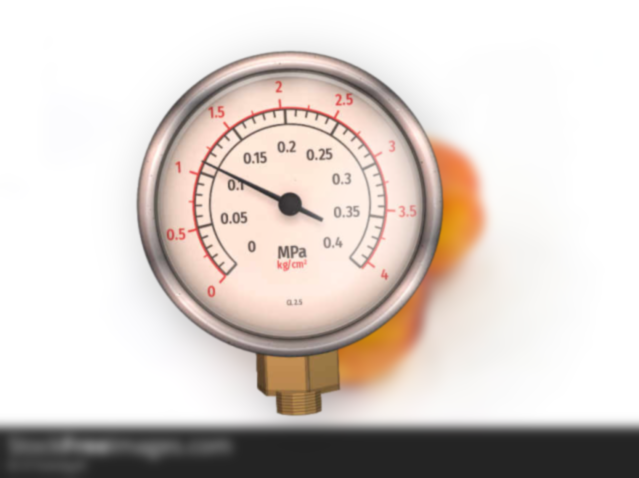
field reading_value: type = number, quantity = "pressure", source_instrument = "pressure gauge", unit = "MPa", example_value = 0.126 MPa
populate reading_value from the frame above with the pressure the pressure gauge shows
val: 0.11 MPa
